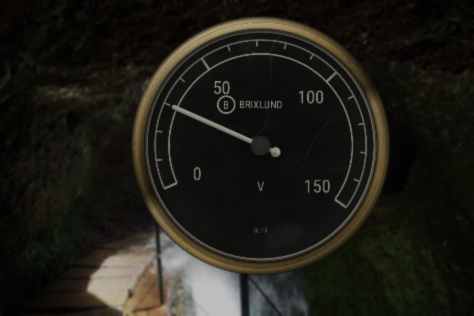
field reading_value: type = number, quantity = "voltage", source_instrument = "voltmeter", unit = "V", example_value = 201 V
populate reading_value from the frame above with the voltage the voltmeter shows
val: 30 V
